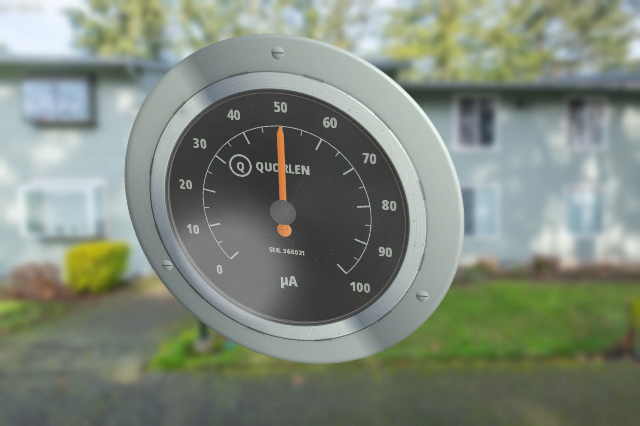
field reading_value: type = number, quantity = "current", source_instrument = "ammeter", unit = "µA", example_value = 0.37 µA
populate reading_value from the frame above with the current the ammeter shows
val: 50 µA
